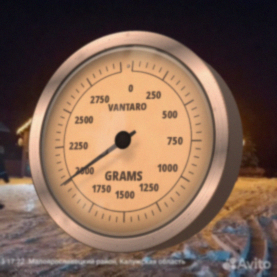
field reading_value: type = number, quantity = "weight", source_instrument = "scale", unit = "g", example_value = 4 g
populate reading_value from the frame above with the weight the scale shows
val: 2000 g
